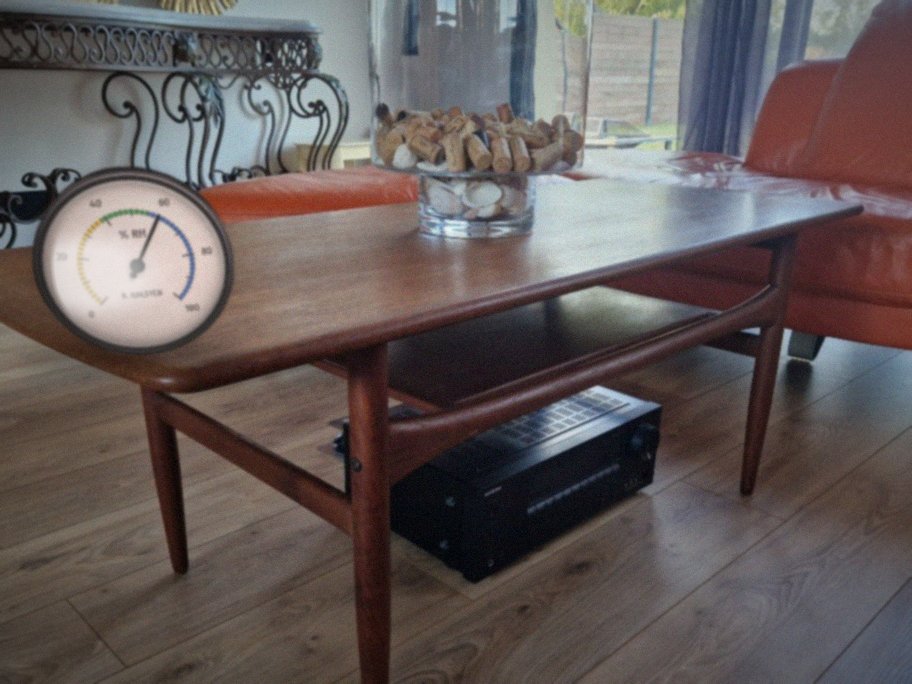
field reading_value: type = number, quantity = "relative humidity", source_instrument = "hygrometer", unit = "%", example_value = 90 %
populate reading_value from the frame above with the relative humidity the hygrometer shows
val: 60 %
